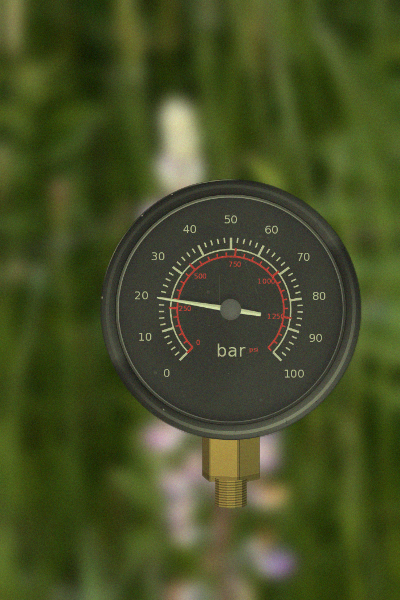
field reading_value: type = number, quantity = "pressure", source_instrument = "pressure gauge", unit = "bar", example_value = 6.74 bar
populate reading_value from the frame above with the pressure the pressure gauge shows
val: 20 bar
